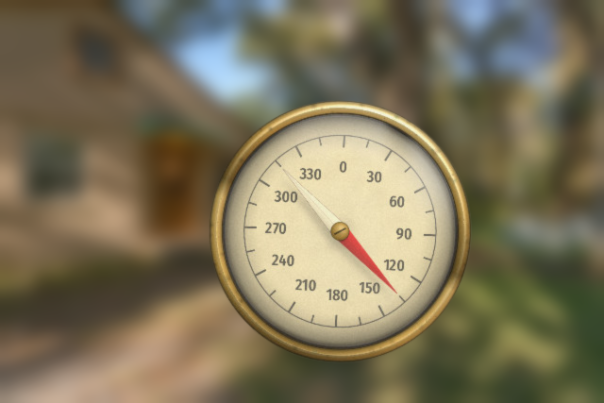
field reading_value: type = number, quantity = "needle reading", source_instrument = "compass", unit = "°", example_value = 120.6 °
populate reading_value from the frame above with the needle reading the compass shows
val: 135 °
